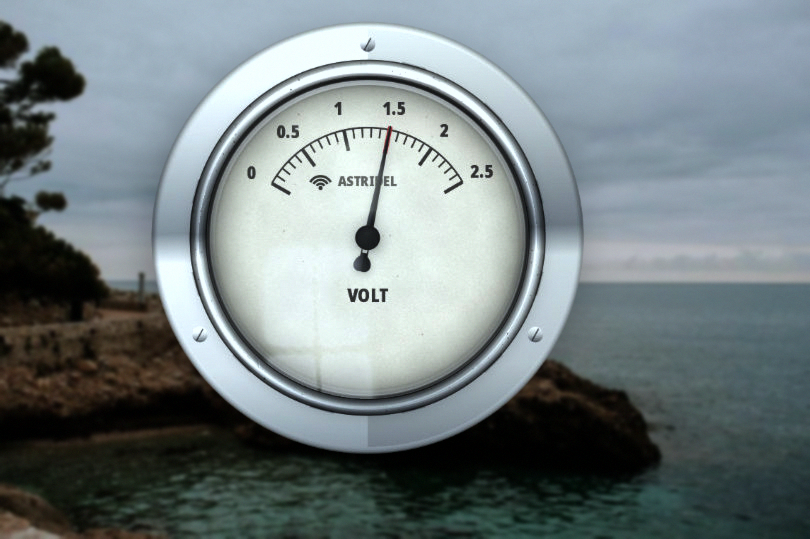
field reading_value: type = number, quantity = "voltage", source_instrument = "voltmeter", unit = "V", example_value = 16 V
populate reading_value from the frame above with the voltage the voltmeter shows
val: 1.5 V
